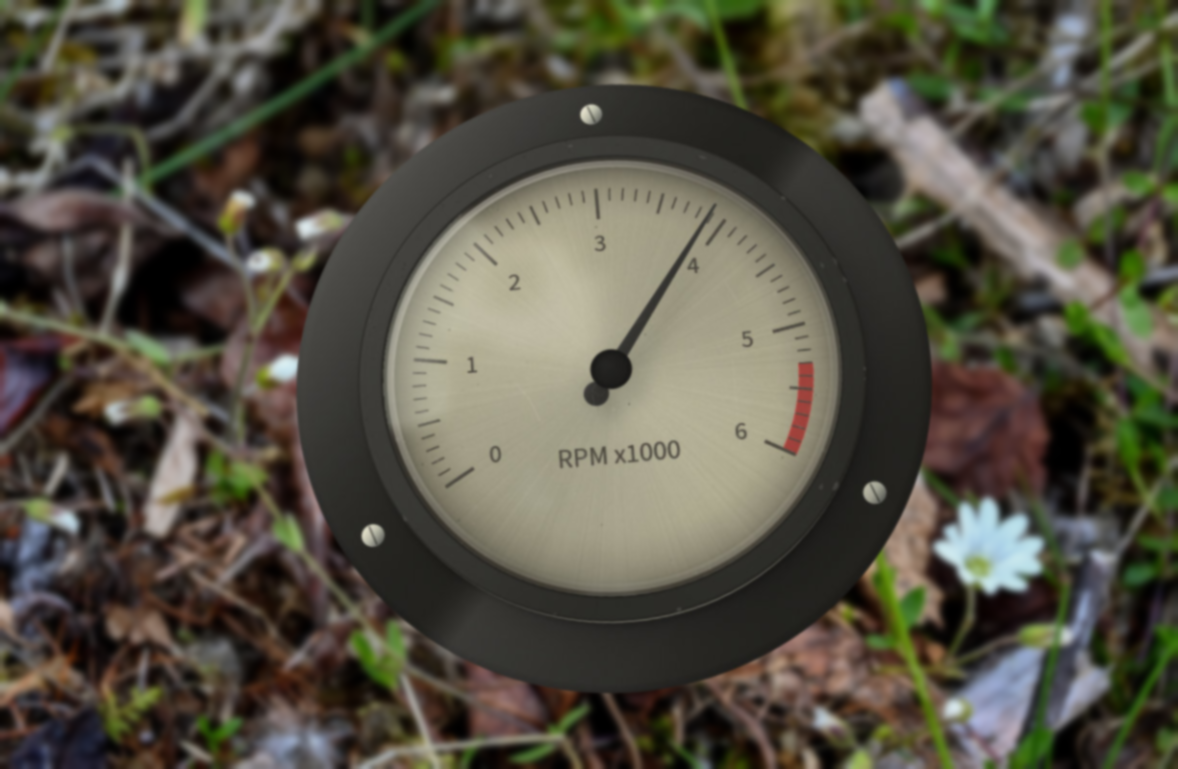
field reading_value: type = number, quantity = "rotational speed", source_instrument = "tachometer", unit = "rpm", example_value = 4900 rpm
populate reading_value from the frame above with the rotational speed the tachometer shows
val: 3900 rpm
